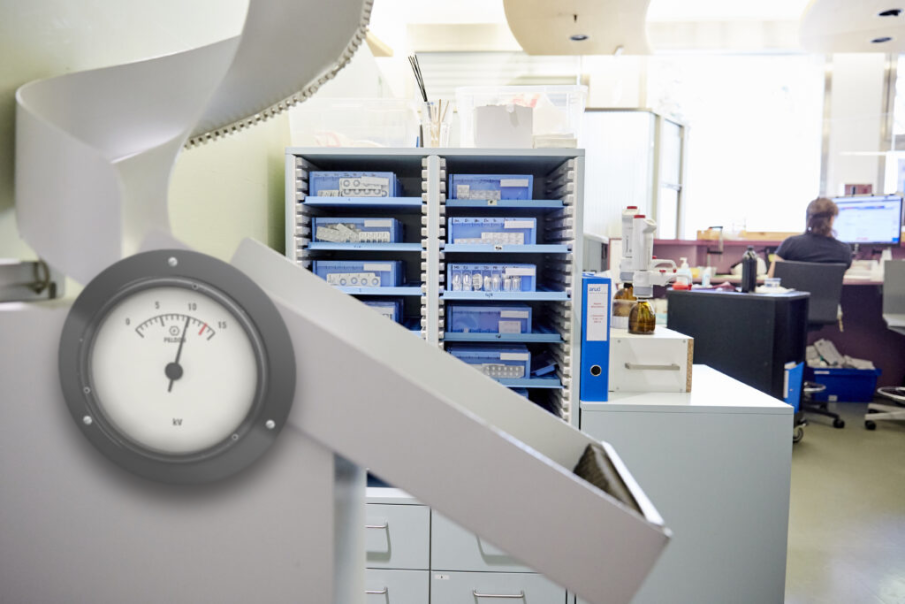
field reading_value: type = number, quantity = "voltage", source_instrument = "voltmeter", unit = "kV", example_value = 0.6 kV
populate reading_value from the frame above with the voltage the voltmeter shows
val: 10 kV
